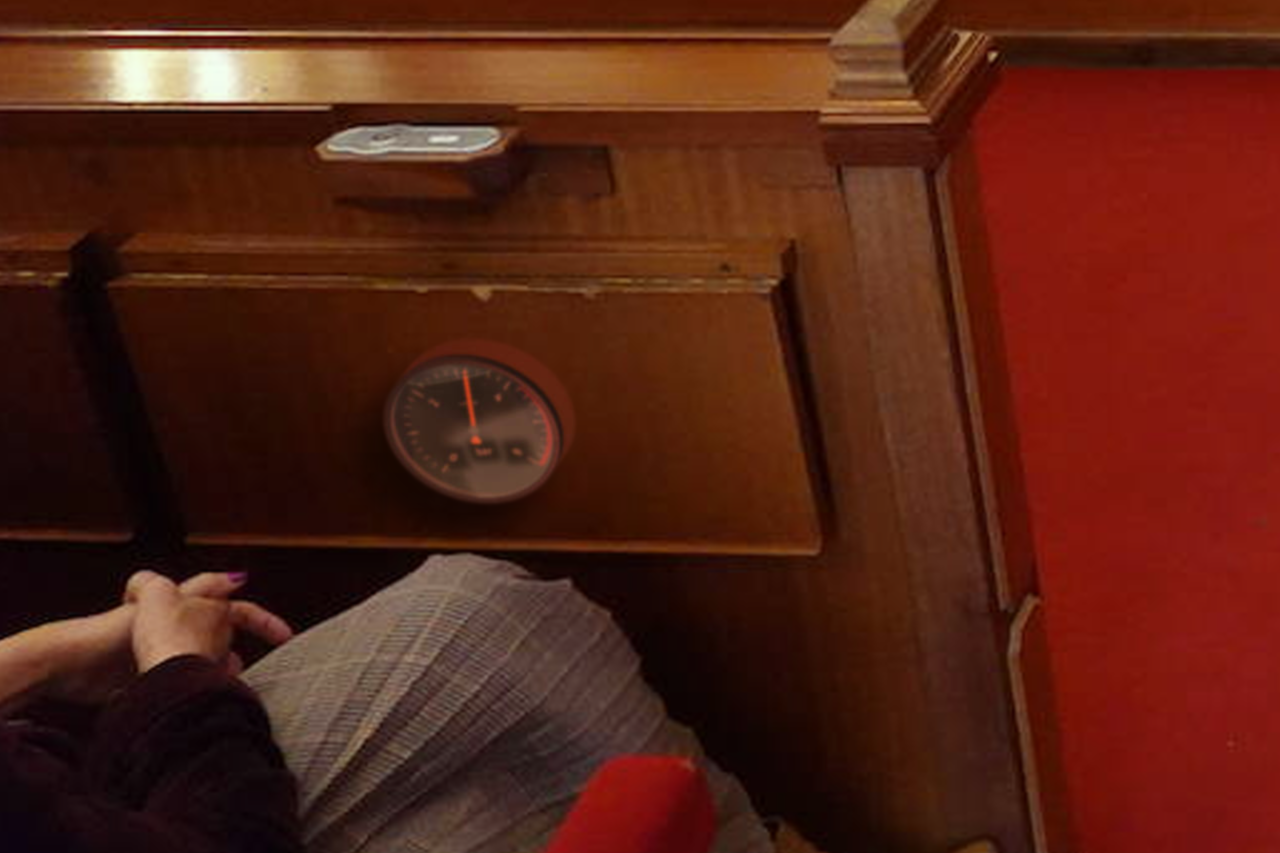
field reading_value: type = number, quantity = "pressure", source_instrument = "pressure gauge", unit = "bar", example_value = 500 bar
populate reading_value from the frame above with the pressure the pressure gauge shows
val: 3.2 bar
